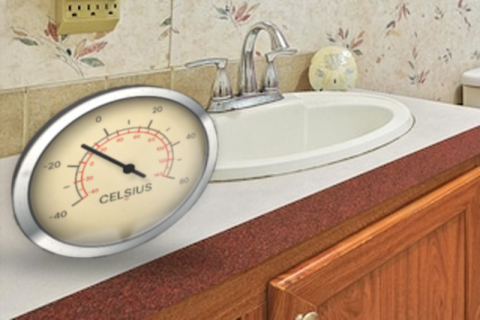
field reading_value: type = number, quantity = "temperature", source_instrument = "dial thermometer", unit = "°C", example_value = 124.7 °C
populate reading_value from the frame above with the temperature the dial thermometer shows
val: -10 °C
